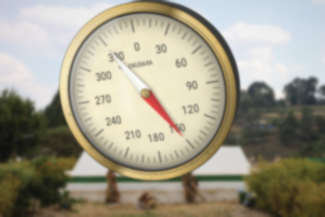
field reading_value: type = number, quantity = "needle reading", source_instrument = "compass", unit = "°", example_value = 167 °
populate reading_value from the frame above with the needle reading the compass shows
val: 150 °
